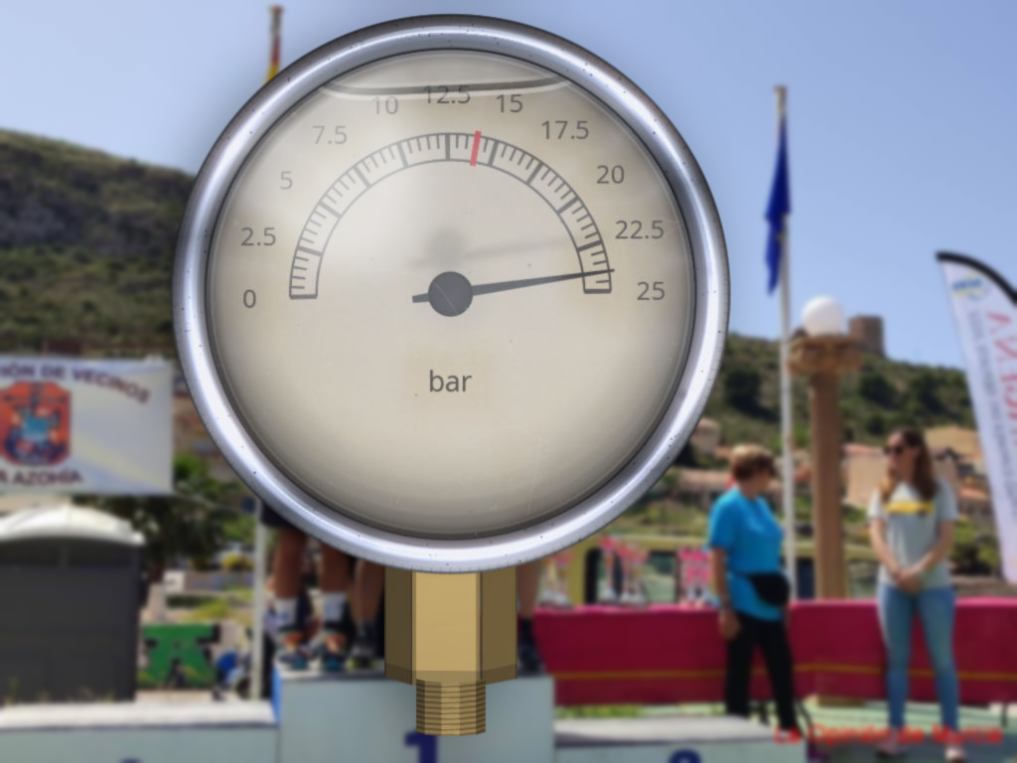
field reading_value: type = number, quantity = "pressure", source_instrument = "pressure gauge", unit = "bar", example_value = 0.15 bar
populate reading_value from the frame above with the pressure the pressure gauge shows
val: 24 bar
